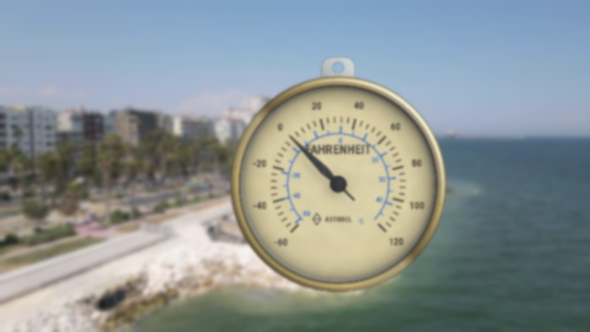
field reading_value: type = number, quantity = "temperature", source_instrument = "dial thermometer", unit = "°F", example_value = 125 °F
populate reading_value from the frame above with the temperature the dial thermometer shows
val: 0 °F
